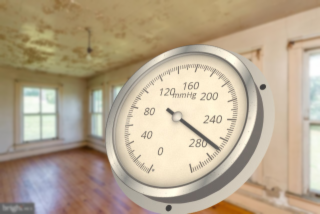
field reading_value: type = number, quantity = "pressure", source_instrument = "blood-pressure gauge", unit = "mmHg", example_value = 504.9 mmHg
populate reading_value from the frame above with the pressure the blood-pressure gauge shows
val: 270 mmHg
